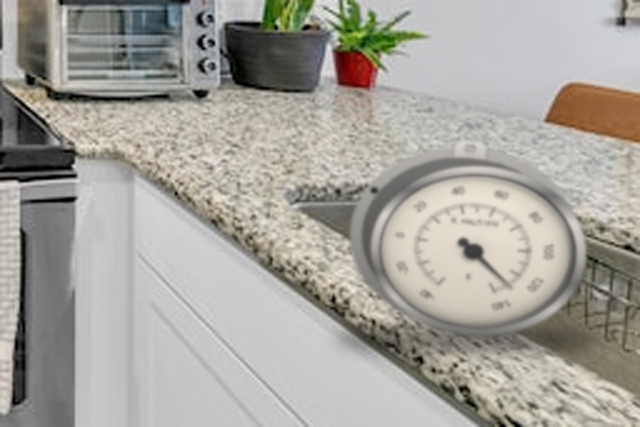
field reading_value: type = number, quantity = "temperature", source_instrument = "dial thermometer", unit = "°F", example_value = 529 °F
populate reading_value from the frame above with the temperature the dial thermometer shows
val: 130 °F
